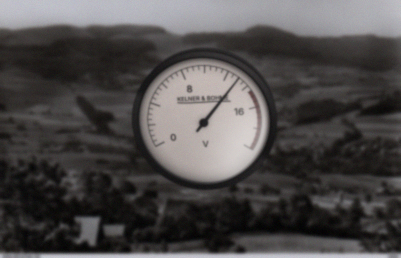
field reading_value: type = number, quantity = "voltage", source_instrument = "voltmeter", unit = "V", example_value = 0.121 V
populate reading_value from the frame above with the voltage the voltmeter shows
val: 13 V
